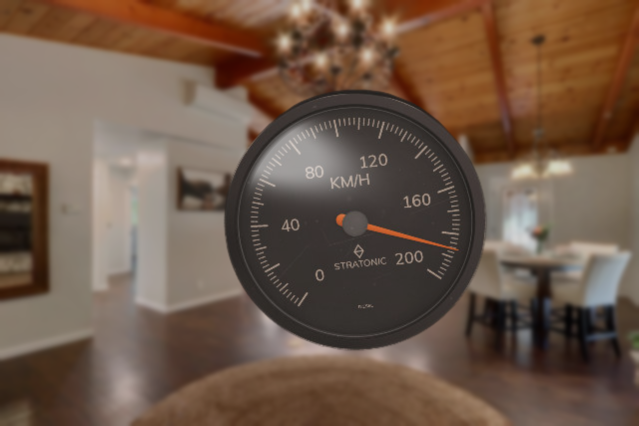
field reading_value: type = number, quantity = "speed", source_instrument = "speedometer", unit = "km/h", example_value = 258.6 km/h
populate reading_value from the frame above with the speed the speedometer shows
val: 186 km/h
